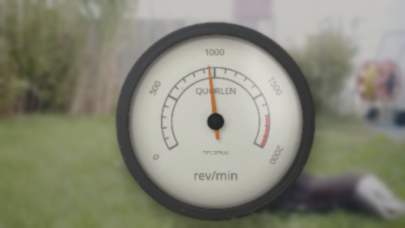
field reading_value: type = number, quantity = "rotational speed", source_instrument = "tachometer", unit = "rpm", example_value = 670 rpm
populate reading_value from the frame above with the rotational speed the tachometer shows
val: 950 rpm
